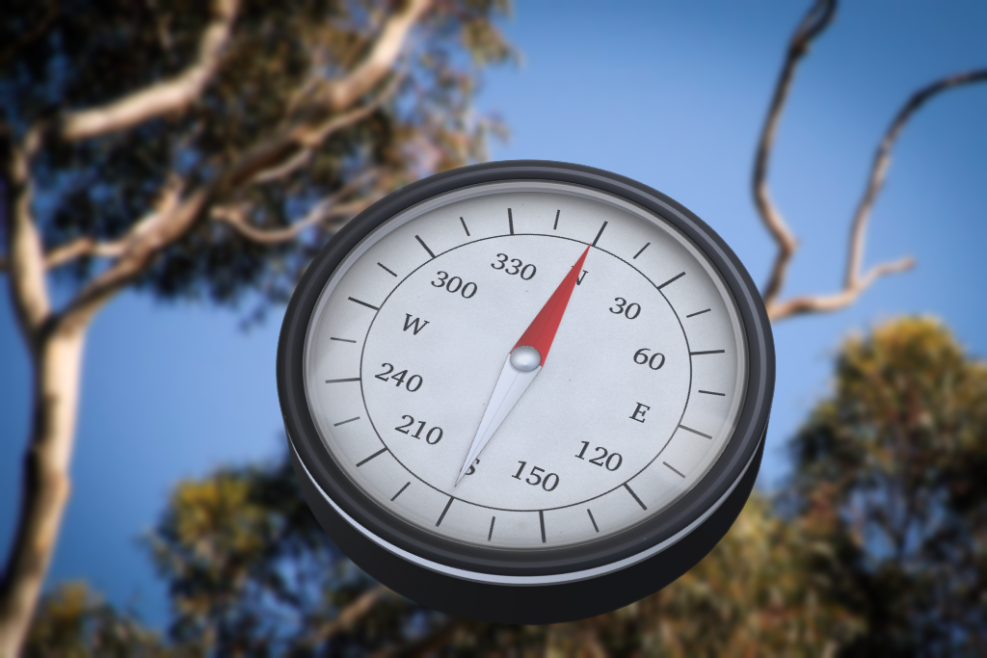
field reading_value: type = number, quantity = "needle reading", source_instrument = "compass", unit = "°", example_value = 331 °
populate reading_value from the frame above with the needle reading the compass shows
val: 0 °
